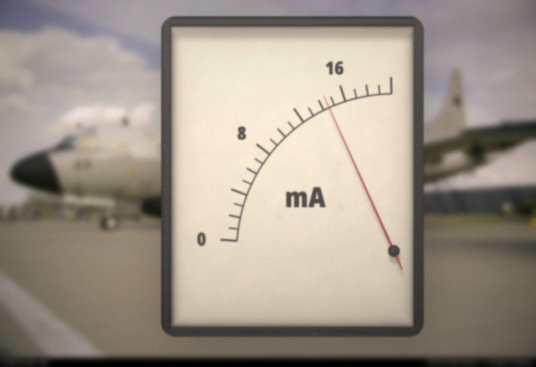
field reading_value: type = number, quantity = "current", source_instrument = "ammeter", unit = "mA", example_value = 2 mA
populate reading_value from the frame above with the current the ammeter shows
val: 14.5 mA
